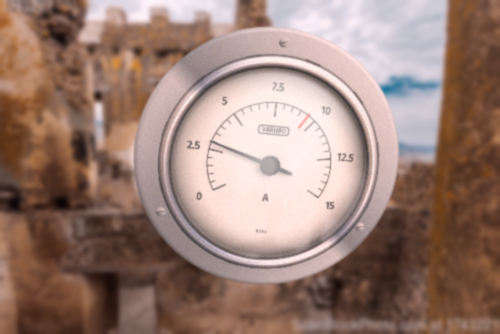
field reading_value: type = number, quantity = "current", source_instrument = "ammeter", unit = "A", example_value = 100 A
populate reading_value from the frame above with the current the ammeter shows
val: 3 A
